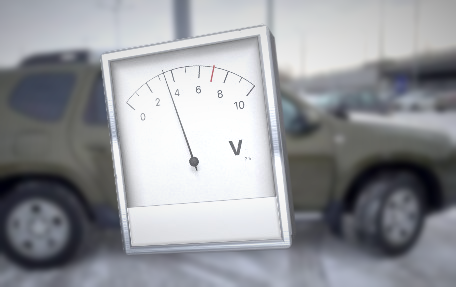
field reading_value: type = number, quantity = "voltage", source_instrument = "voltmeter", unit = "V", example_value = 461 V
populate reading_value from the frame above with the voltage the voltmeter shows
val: 3.5 V
